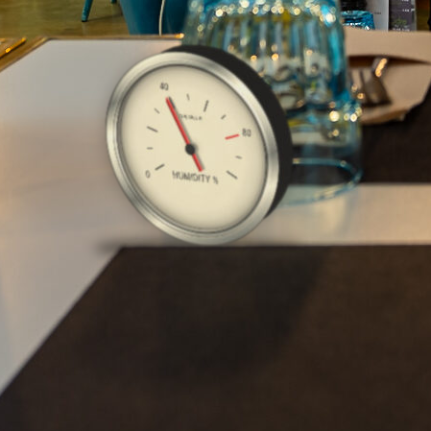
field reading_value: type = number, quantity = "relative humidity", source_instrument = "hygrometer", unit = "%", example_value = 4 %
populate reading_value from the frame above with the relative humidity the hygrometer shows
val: 40 %
